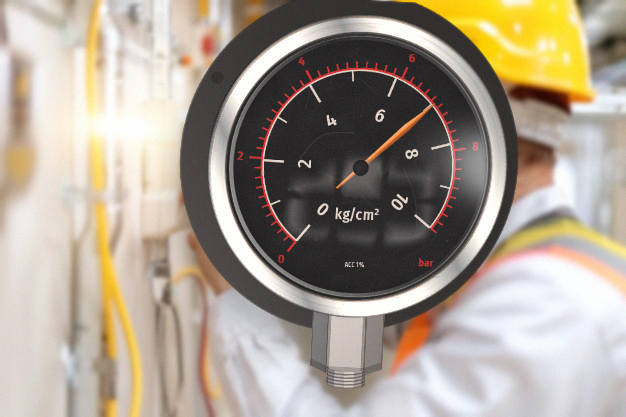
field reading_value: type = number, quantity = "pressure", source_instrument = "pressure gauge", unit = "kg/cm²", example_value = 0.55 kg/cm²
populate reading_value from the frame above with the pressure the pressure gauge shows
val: 7 kg/cm²
